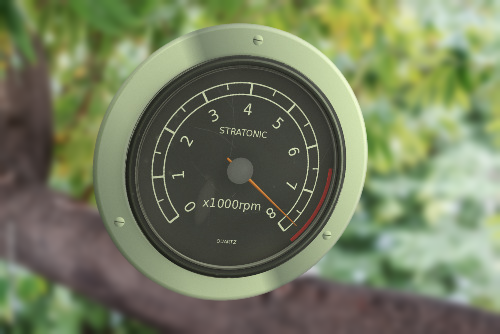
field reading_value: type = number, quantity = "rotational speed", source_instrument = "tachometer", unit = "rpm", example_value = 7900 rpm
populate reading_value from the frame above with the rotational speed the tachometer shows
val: 7750 rpm
